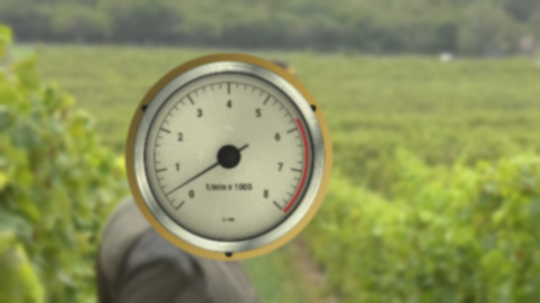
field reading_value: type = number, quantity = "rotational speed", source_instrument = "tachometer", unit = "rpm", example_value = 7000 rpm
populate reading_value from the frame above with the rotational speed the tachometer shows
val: 400 rpm
